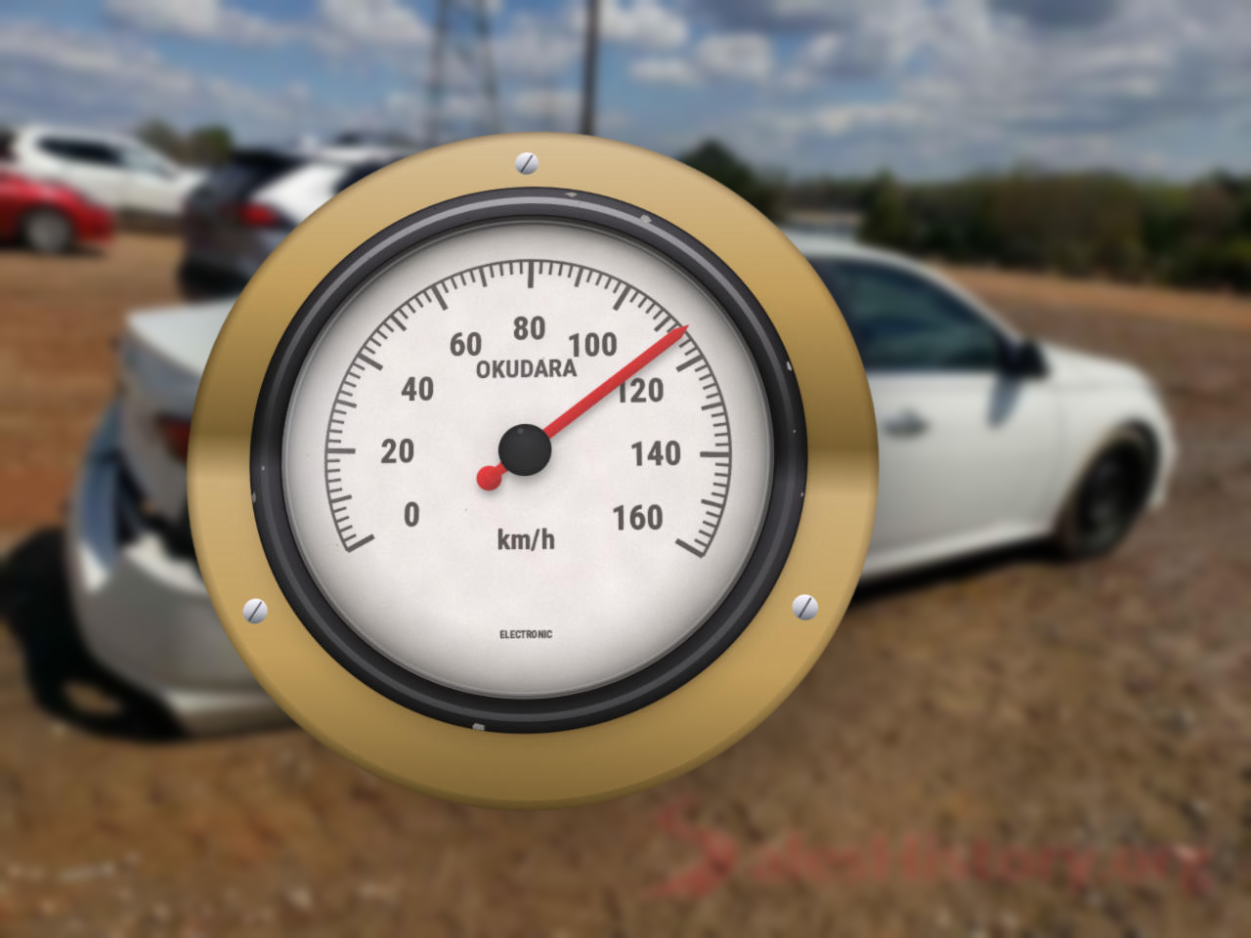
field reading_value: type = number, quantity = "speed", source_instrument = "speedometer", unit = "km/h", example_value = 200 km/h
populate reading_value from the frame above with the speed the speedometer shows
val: 114 km/h
